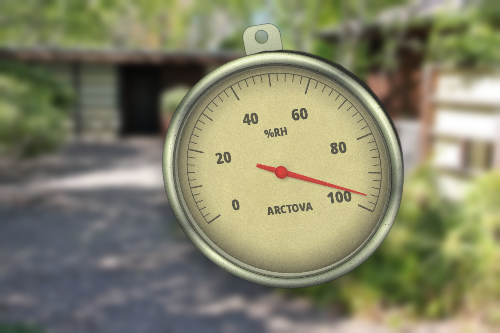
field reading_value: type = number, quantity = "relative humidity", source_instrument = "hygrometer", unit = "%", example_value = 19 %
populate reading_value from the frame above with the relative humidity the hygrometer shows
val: 96 %
